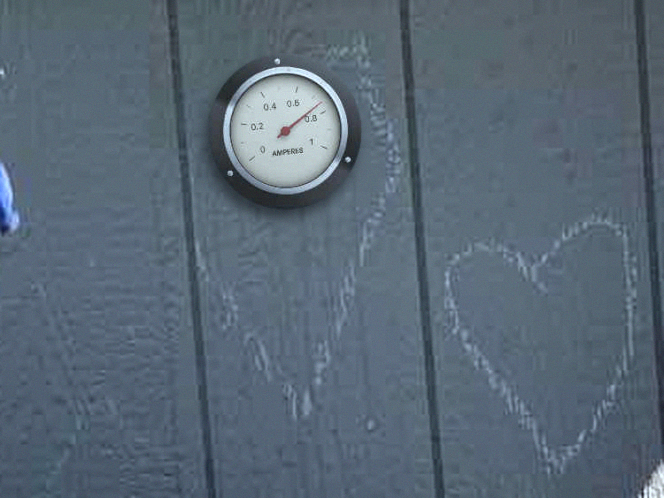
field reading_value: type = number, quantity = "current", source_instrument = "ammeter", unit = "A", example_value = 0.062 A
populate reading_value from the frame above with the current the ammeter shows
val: 0.75 A
